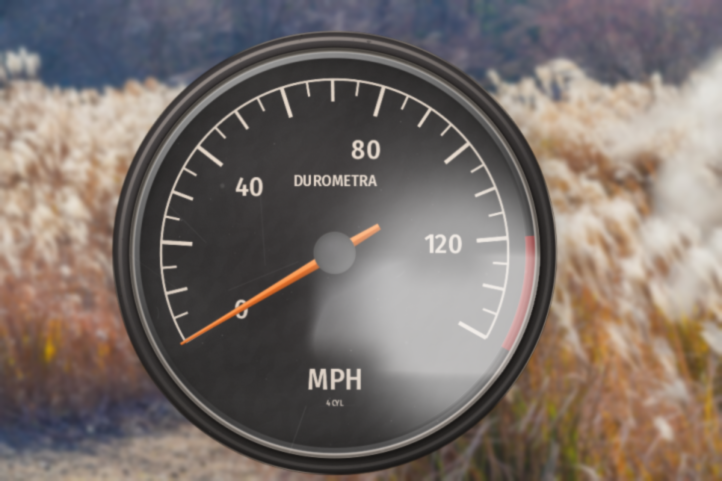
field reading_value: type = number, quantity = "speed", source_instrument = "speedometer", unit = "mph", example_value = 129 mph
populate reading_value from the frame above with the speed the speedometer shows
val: 0 mph
